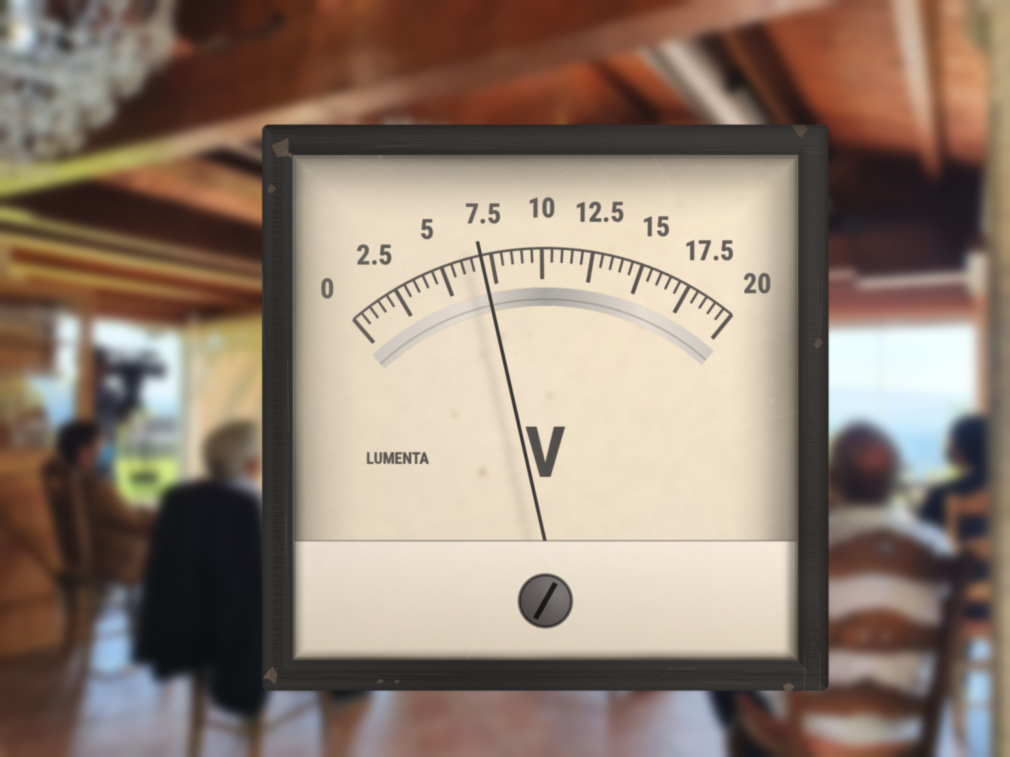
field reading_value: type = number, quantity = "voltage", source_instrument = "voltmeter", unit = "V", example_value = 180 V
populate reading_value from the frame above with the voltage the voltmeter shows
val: 7 V
